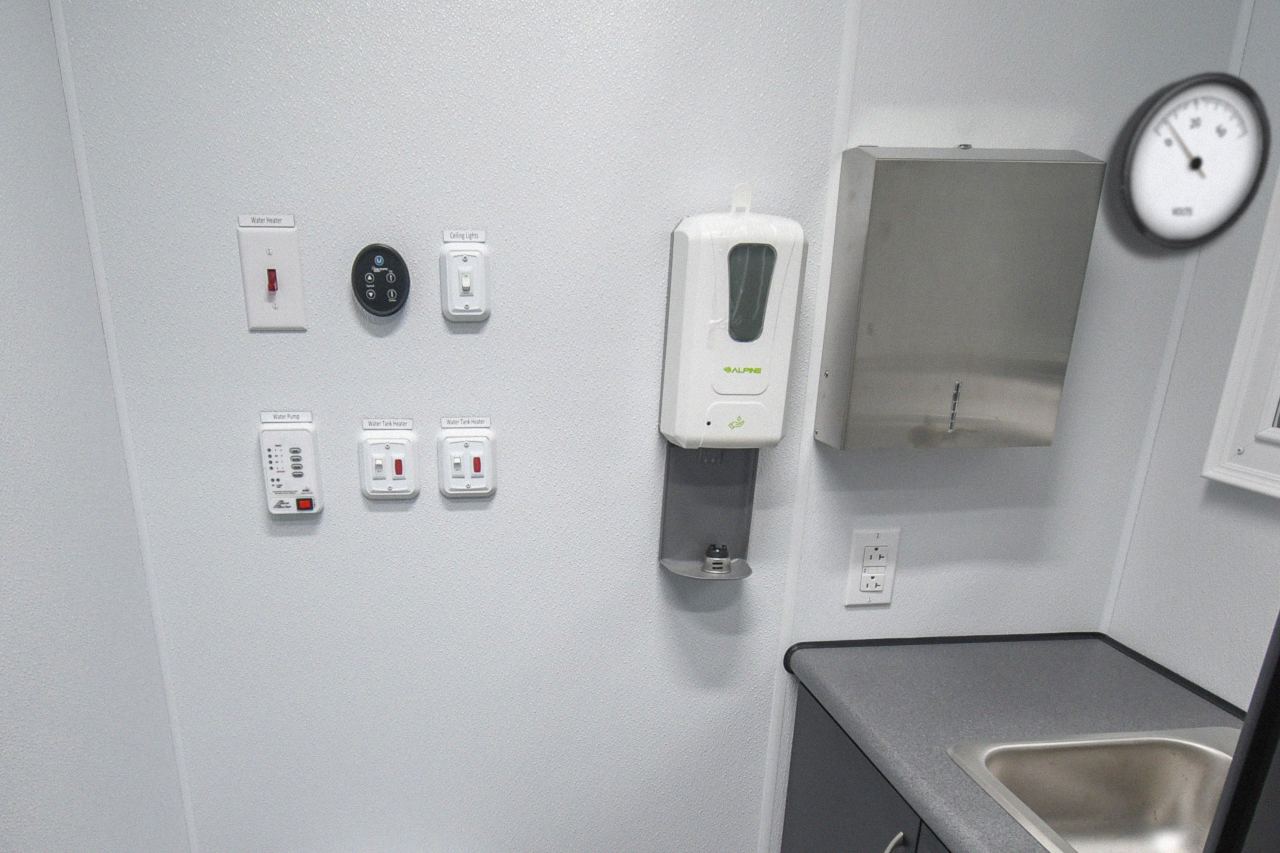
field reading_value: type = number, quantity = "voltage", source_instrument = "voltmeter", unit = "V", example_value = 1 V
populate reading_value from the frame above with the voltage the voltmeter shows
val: 5 V
